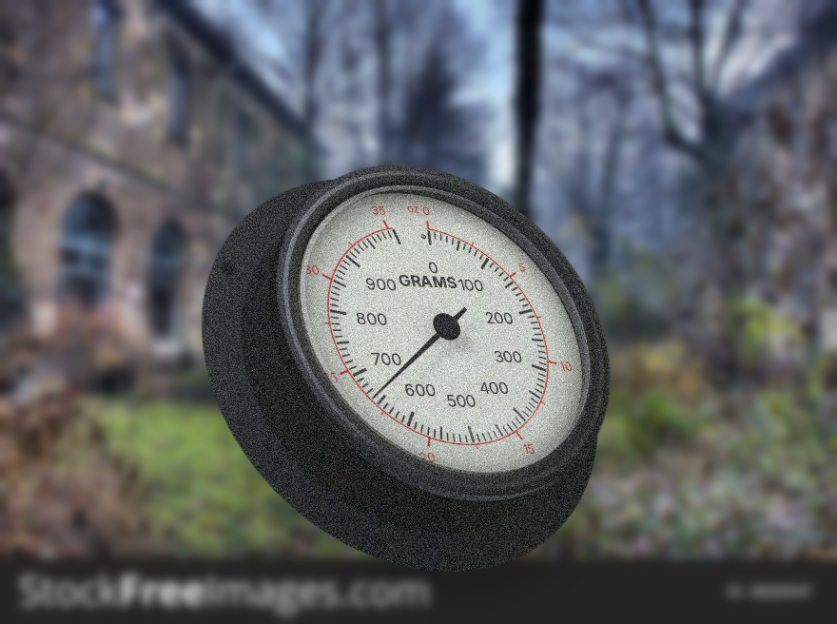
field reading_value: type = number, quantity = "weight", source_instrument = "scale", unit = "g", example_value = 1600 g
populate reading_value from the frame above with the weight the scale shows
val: 660 g
